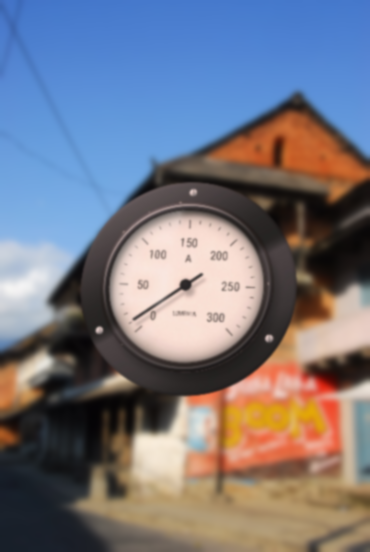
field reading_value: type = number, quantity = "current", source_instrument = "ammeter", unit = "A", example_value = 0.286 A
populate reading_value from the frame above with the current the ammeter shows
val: 10 A
